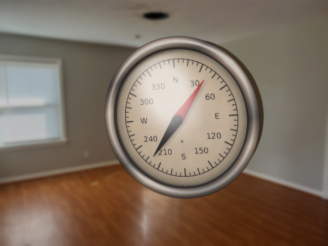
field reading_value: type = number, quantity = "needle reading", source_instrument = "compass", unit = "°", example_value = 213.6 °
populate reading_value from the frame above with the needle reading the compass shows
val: 40 °
